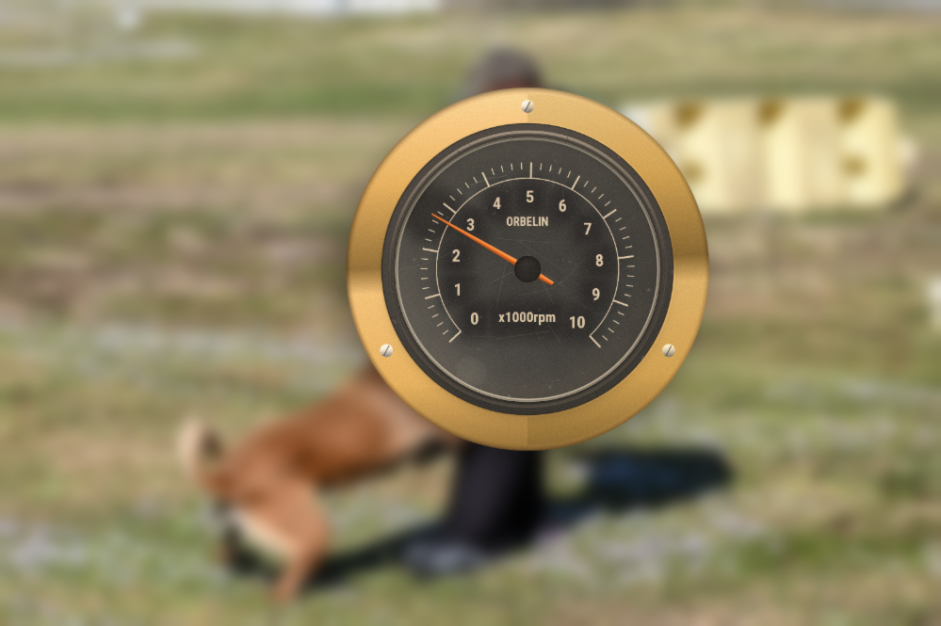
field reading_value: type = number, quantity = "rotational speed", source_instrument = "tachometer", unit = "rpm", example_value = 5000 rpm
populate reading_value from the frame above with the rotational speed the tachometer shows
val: 2700 rpm
